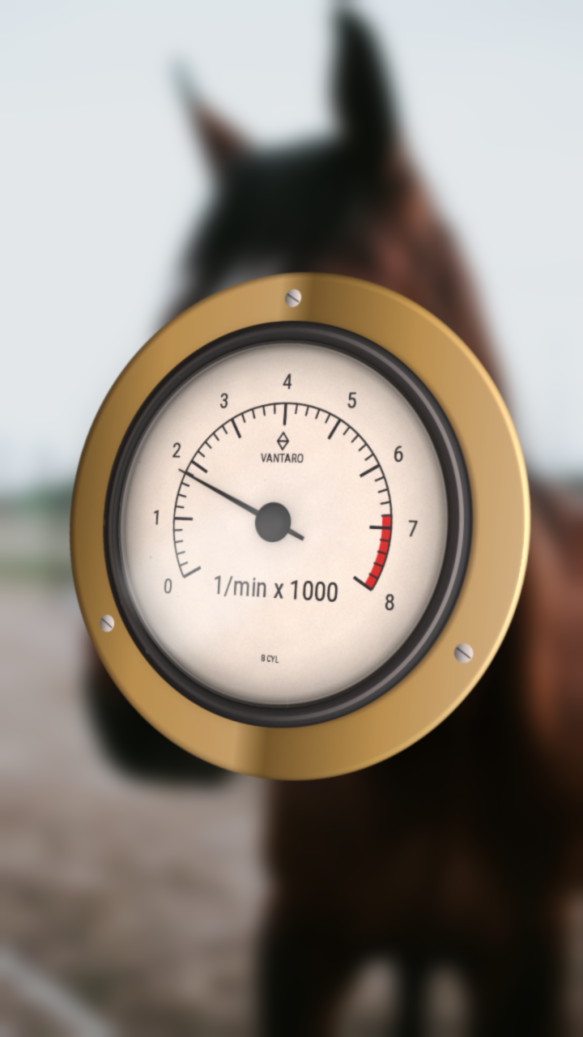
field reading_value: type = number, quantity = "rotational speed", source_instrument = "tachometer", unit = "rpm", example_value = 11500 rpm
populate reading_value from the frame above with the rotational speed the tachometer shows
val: 1800 rpm
